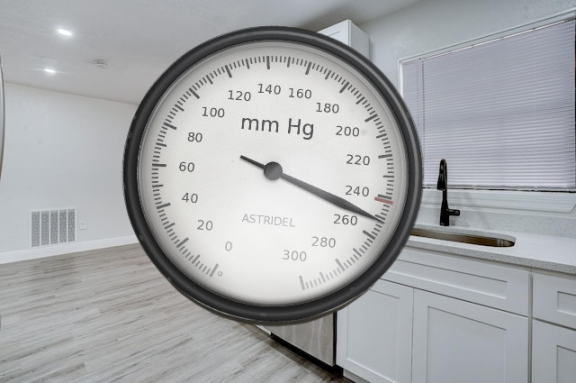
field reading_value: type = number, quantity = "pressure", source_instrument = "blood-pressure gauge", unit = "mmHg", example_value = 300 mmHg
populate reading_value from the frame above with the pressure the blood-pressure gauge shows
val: 252 mmHg
